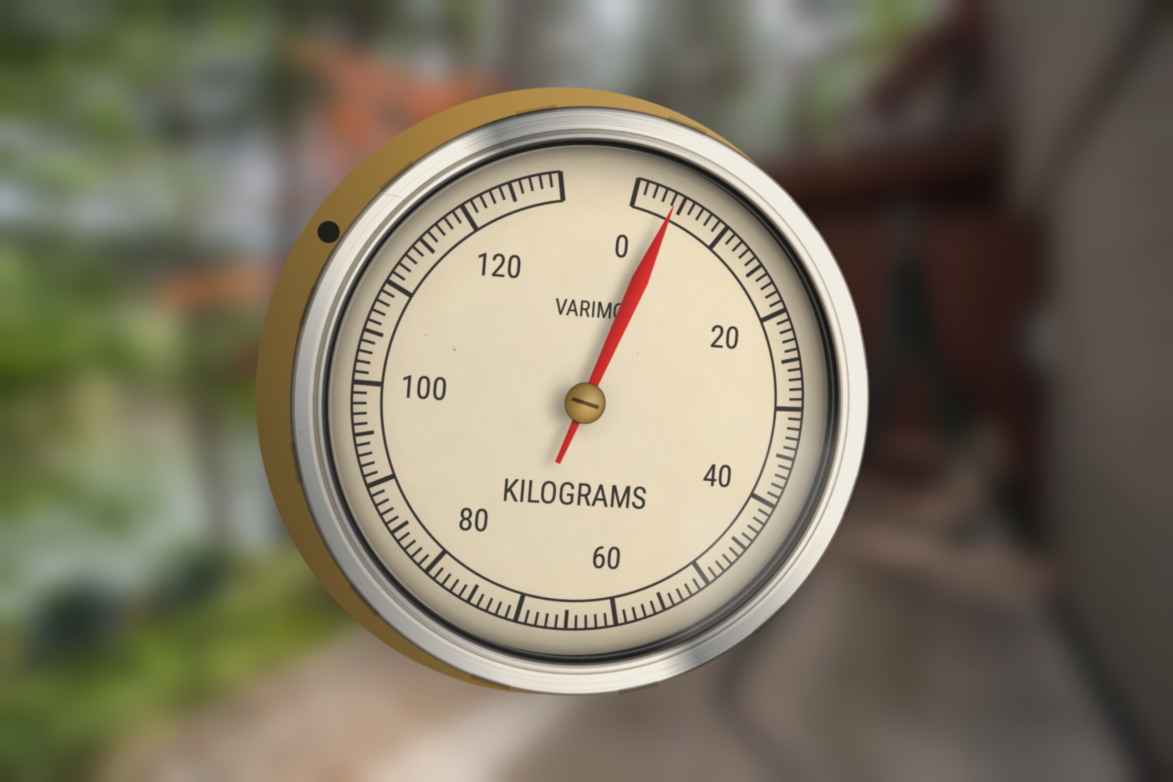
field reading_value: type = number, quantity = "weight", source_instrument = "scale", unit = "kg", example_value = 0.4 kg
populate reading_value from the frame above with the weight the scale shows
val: 4 kg
